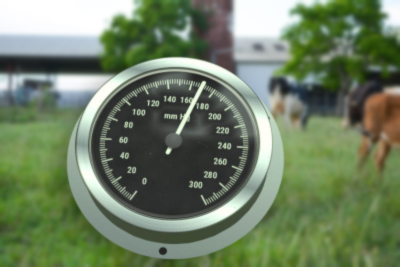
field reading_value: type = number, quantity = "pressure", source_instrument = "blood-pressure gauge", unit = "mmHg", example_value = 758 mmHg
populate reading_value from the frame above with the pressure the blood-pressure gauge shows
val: 170 mmHg
